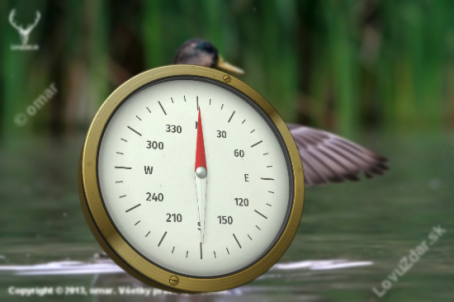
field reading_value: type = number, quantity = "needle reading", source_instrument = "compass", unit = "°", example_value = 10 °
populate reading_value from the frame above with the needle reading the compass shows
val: 0 °
